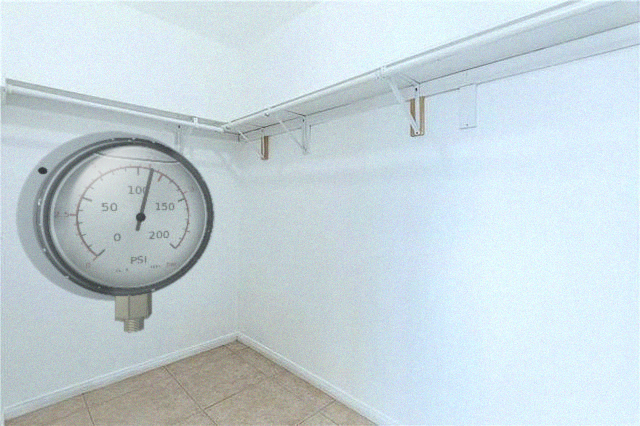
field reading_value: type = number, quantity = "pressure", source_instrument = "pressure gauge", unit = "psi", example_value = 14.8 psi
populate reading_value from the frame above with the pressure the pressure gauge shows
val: 110 psi
